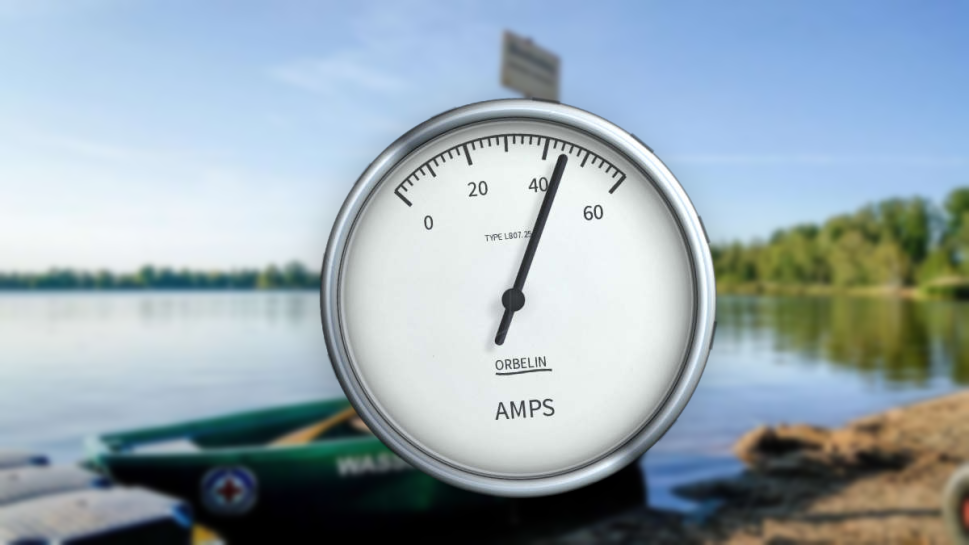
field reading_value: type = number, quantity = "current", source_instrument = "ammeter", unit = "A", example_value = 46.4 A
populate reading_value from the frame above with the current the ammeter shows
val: 45 A
